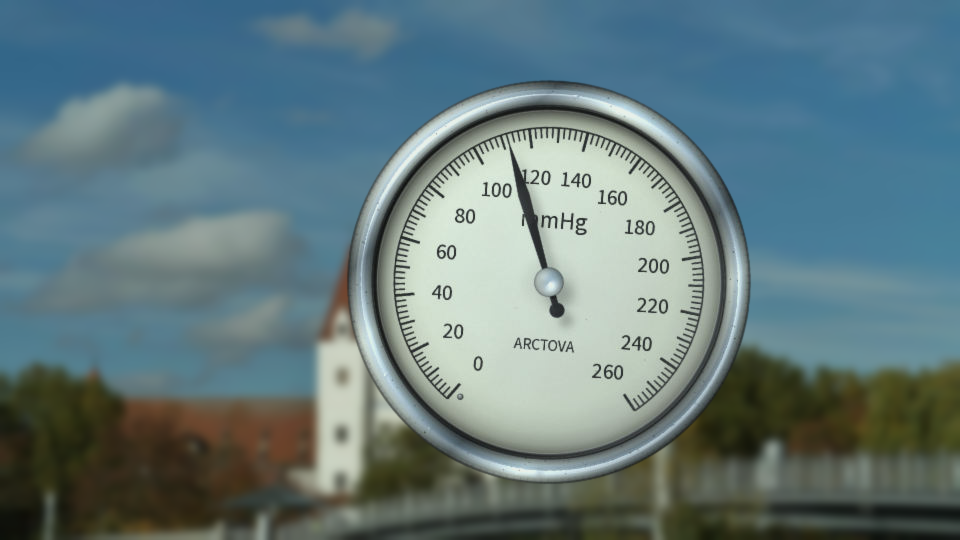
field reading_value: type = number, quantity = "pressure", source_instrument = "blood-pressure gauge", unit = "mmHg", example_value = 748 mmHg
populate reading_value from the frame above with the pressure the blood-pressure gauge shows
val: 112 mmHg
